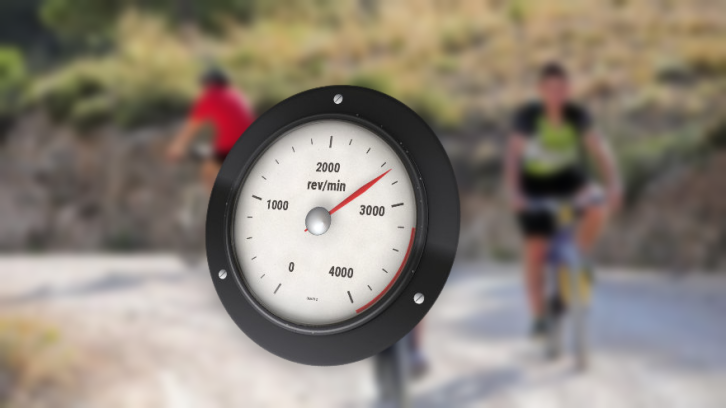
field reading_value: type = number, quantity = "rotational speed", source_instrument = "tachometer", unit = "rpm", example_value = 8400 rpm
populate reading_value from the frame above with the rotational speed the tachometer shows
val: 2700 rpm
